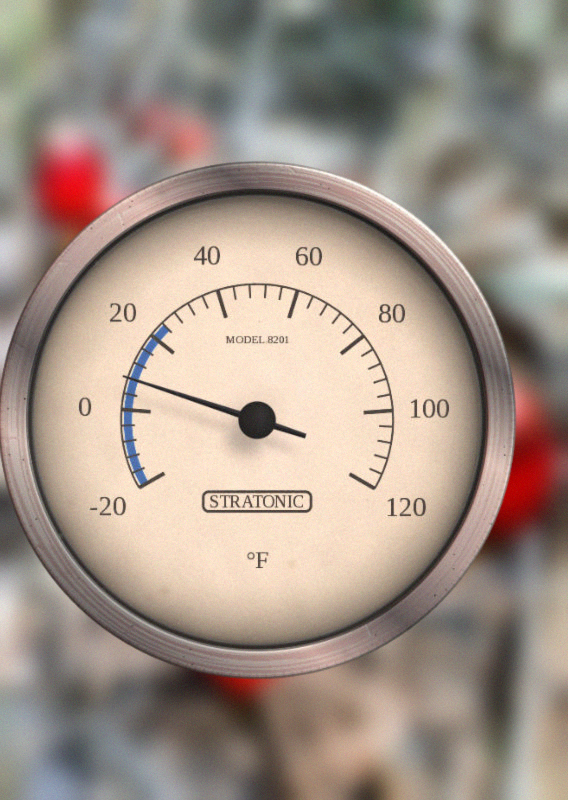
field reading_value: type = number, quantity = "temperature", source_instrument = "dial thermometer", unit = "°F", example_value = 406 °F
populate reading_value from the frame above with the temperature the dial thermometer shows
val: 8 °F
